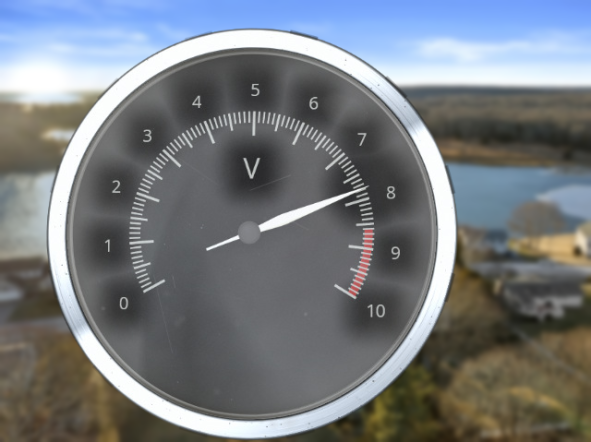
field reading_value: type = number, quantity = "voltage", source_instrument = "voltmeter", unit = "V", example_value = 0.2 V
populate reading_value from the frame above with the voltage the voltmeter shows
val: 7.8 V
